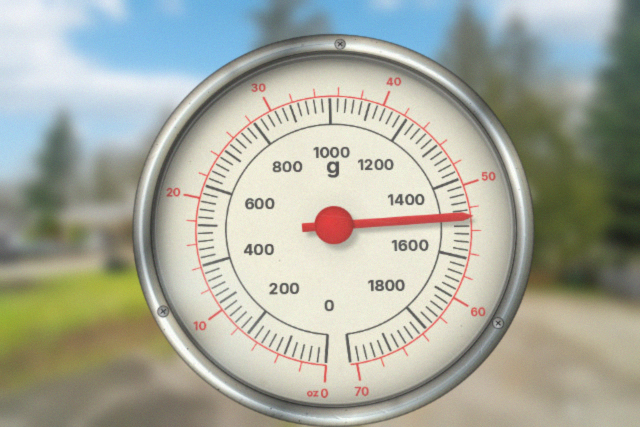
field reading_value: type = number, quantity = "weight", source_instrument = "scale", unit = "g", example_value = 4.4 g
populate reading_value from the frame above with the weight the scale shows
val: 1500 g
